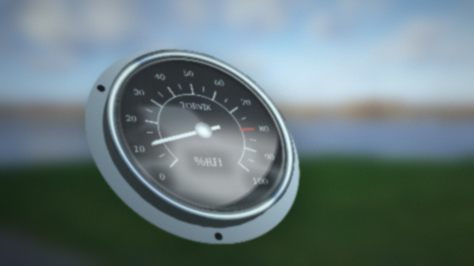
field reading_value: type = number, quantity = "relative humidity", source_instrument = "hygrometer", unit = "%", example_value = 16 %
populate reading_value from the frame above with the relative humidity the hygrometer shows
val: 10 %
